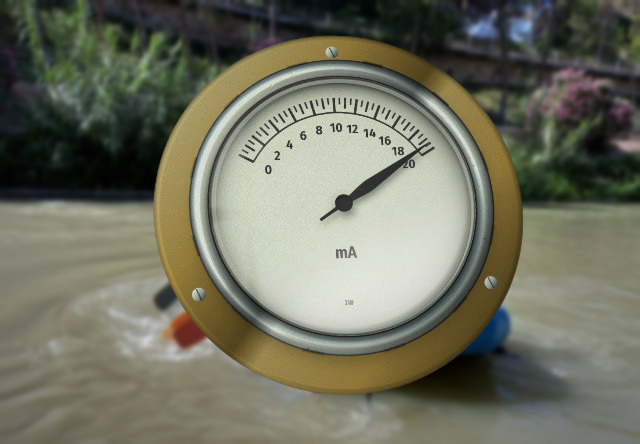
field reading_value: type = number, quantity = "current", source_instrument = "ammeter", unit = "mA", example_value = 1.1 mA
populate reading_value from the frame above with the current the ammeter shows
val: 19.5 mA
